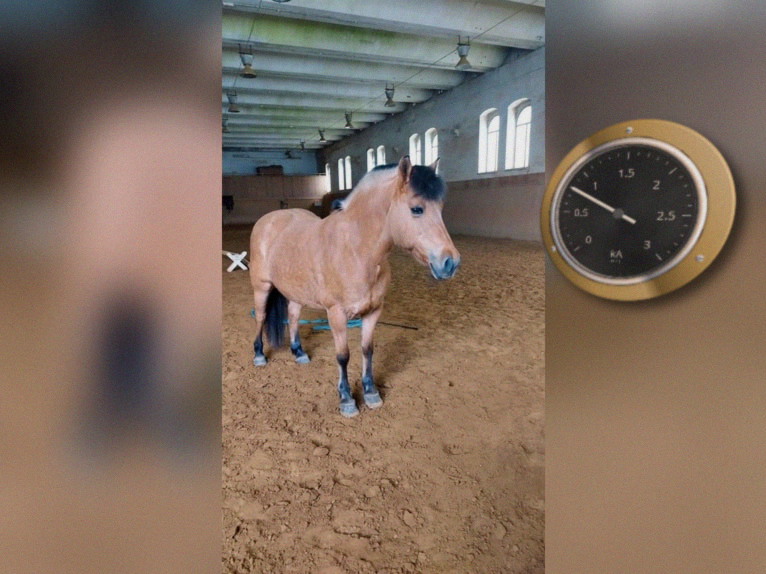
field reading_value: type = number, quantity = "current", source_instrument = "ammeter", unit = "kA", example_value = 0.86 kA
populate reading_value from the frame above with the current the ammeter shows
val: 0.8 kA
